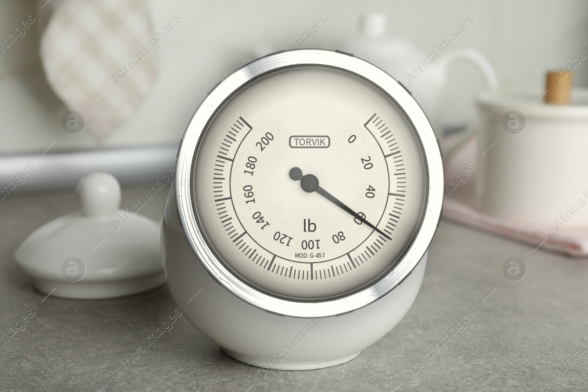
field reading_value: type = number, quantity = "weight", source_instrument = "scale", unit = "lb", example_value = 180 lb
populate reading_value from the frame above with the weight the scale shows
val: 60 lb
